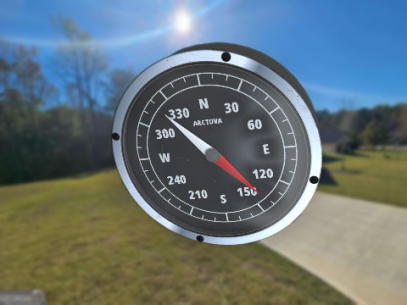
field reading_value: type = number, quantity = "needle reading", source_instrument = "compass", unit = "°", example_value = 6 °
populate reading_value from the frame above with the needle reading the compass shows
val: 140 °
